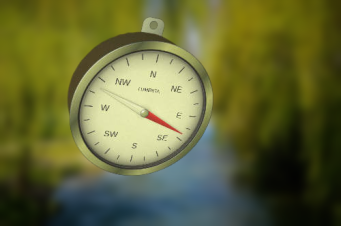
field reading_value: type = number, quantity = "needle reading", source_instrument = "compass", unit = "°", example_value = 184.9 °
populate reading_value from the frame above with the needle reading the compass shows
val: 112.5 °
